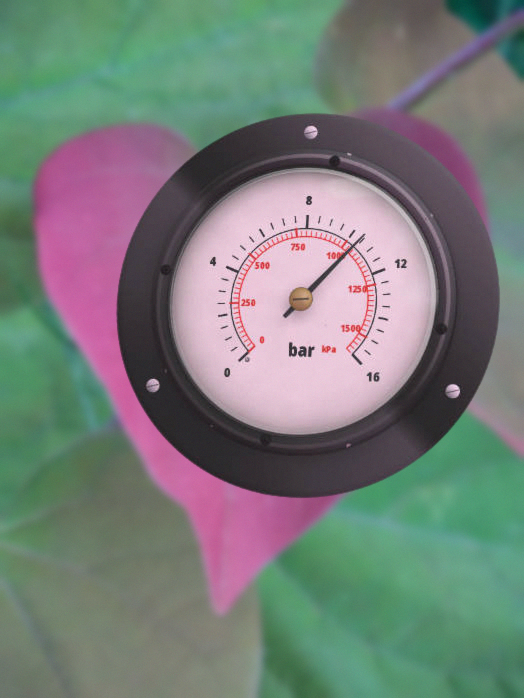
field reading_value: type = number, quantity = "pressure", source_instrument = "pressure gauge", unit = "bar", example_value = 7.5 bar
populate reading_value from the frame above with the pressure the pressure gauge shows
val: 10.5 bar
